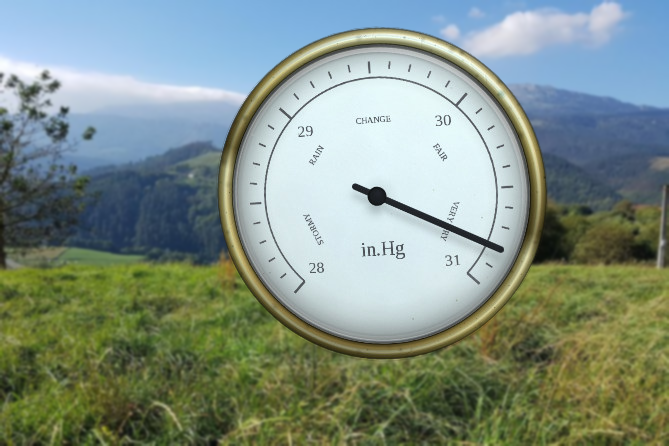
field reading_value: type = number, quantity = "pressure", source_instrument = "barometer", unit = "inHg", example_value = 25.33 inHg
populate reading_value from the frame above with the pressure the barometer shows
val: 30.8 inHg
